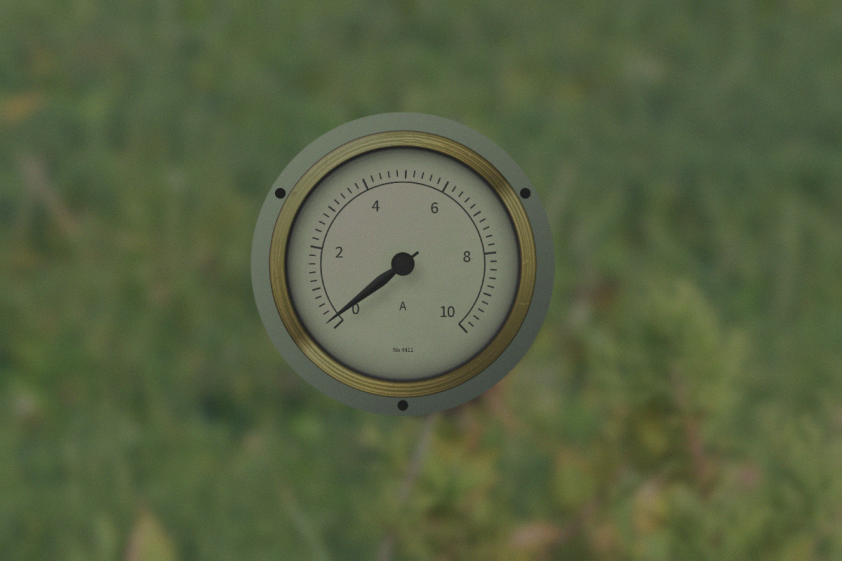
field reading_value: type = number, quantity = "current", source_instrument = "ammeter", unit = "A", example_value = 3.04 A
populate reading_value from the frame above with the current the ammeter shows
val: 0.2 A
